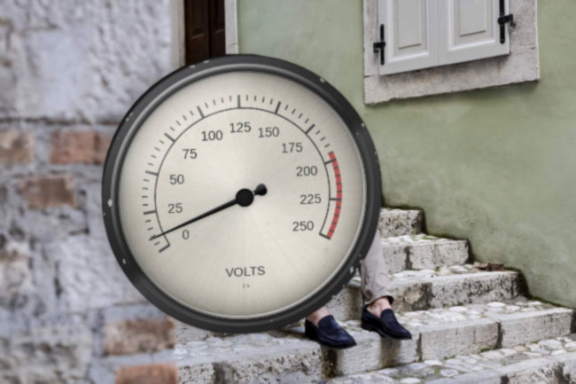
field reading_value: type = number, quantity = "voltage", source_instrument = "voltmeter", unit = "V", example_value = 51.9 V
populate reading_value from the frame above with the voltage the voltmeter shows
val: 10 V
